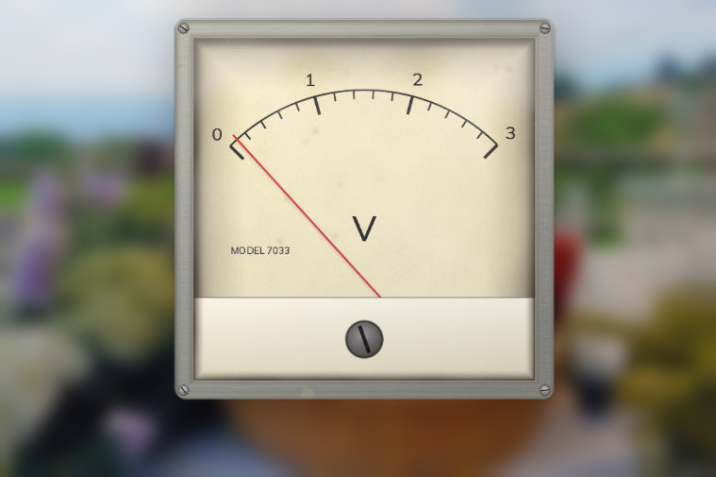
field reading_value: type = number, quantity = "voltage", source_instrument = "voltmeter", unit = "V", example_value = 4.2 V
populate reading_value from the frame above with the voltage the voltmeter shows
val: 0.1 V
